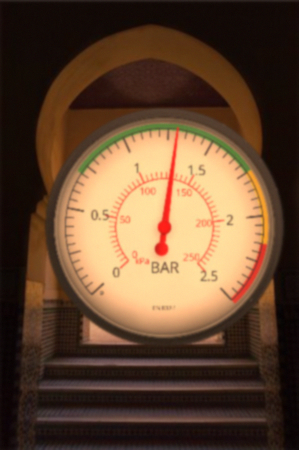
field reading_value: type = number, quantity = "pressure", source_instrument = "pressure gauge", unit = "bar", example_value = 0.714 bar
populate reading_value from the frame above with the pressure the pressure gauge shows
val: 1.3 bar
